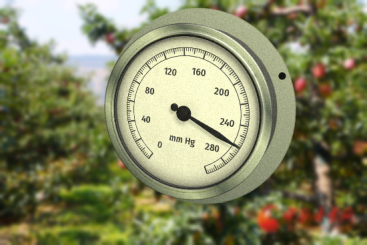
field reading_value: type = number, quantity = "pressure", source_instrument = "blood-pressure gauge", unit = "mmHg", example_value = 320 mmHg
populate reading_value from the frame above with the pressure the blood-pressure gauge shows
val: 260 mmHg
